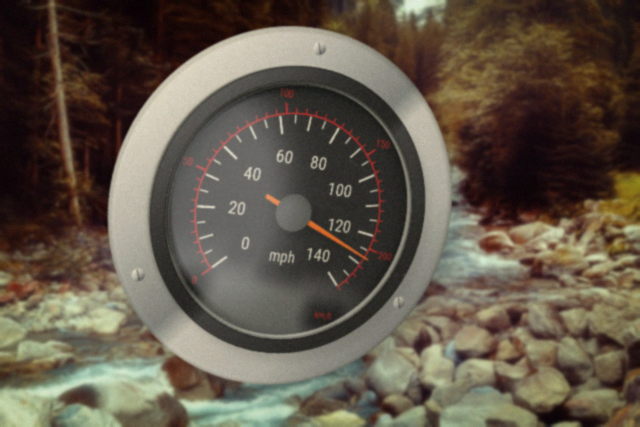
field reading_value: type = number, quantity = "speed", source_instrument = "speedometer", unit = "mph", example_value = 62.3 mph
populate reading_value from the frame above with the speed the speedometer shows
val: 127.5 mph
